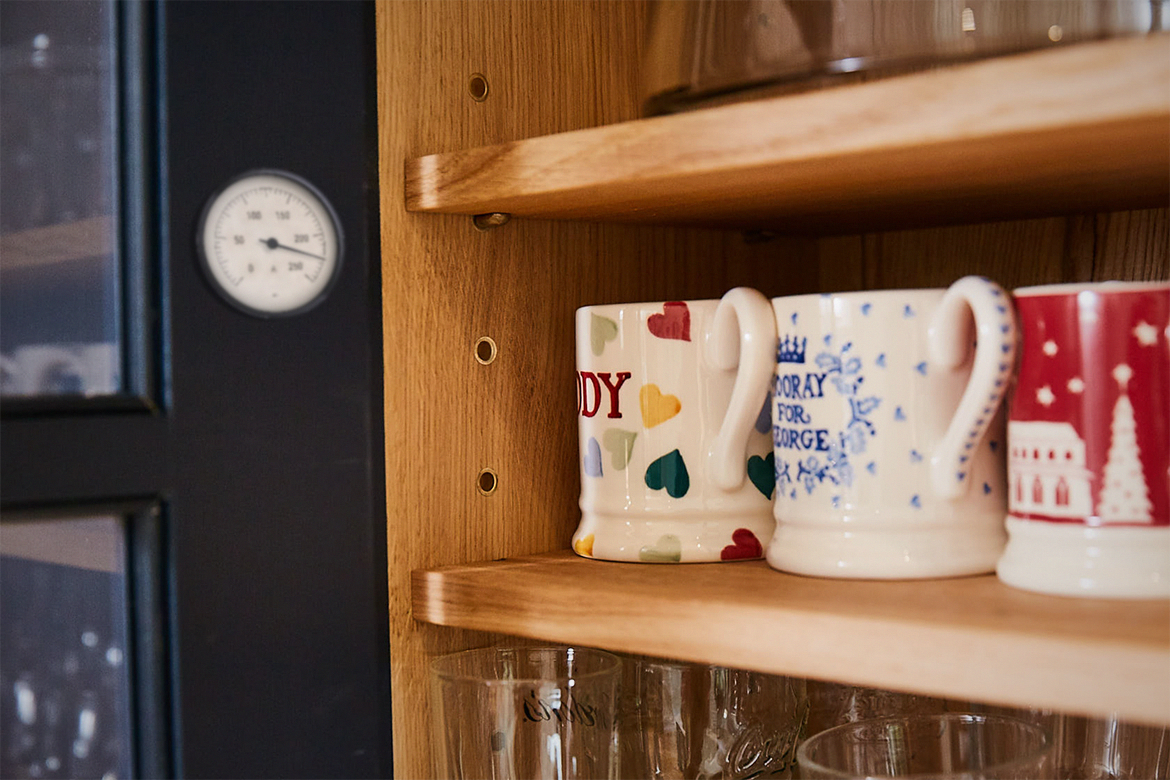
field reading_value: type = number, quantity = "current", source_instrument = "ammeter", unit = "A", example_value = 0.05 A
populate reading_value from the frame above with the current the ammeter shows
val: 225 A
